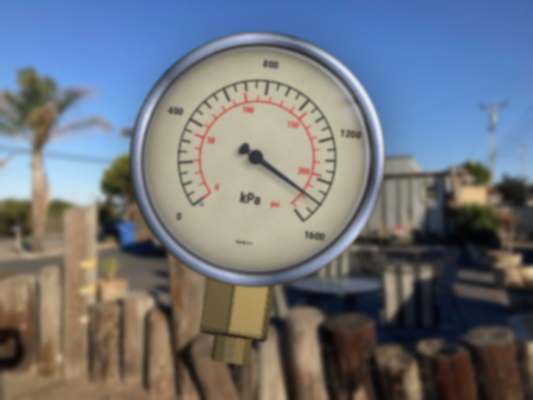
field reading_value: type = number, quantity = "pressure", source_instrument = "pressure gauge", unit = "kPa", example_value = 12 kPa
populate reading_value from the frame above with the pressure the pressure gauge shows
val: 1500 kPa
